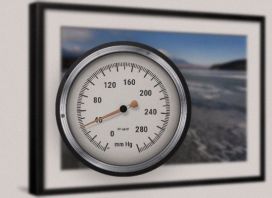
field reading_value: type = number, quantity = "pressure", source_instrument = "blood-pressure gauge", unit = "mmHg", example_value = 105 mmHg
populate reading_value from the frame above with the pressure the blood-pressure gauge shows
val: 40 mmHg
